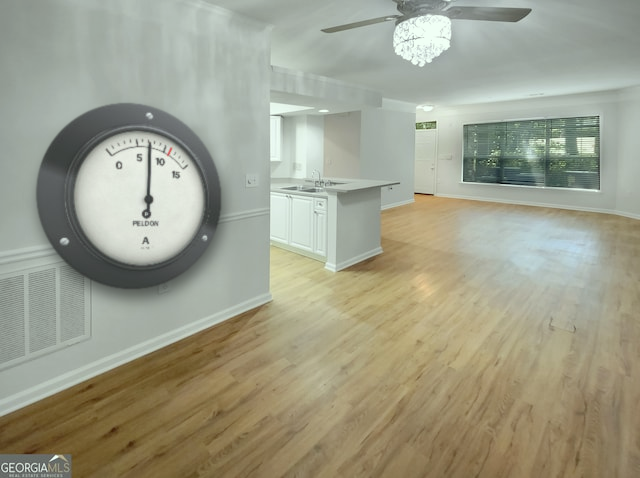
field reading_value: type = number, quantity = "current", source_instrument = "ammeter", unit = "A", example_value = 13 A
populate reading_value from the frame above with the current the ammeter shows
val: 7 A
